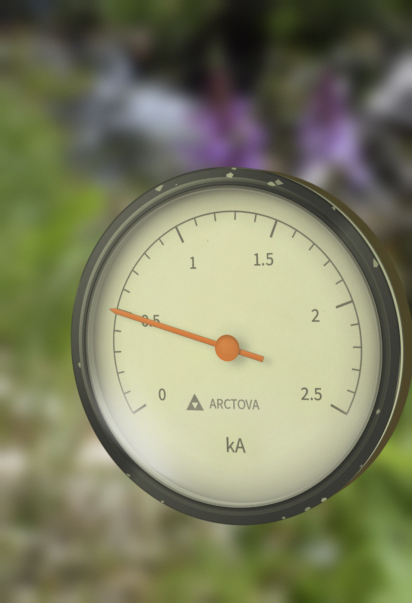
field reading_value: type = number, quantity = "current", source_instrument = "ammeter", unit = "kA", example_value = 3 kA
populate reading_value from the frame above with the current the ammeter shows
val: 0.5 kA
